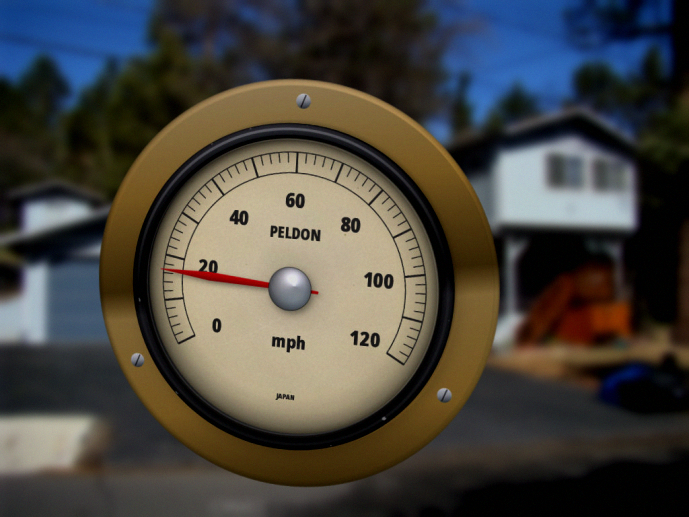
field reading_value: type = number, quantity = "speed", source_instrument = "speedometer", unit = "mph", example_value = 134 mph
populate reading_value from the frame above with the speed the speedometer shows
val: 17 mph
